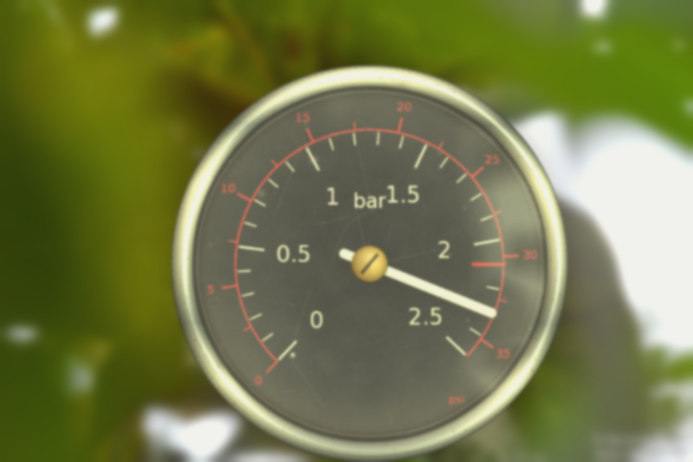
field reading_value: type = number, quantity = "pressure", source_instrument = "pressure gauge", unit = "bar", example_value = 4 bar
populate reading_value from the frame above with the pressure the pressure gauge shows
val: 2.3 bar
